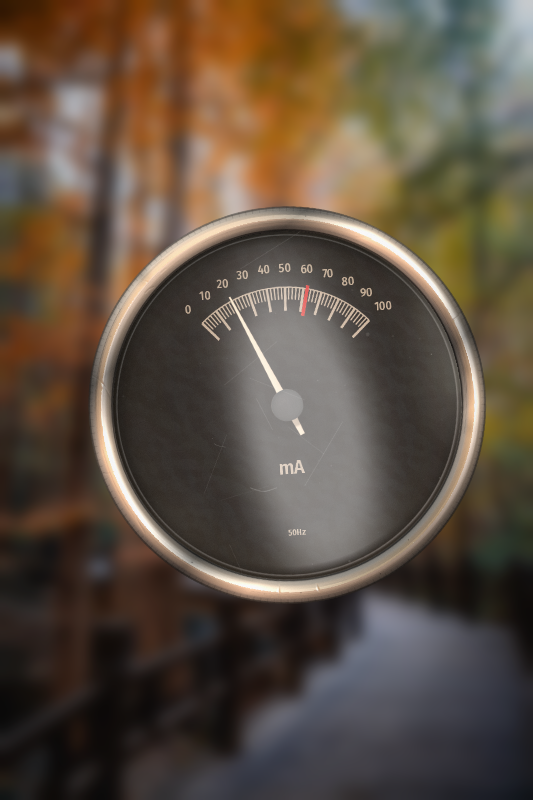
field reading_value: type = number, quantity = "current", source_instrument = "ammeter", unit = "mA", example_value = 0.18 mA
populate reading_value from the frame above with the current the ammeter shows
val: 20 mA
